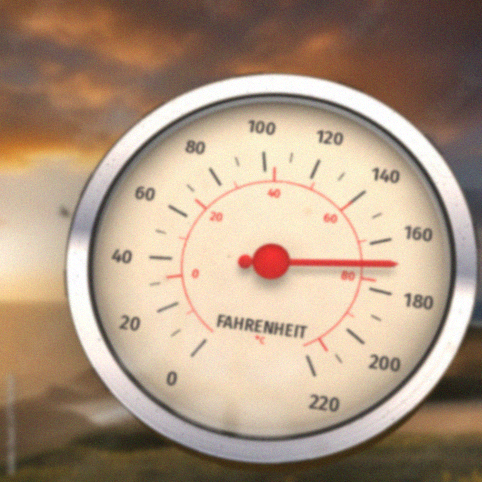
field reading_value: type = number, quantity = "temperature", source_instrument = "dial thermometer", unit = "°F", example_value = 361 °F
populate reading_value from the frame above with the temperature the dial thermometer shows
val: 170 °F
